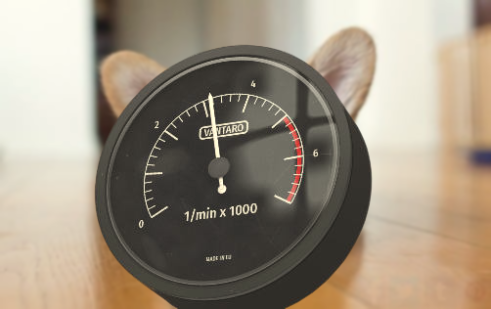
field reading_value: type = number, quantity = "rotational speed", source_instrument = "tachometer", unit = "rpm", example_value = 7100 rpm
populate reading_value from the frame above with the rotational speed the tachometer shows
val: 3200 rpm
